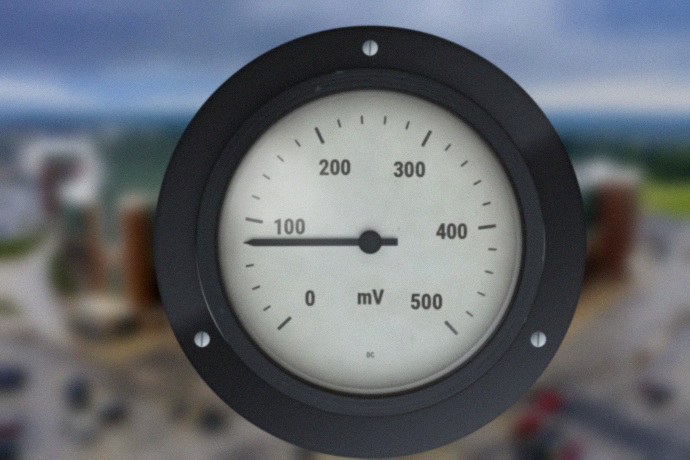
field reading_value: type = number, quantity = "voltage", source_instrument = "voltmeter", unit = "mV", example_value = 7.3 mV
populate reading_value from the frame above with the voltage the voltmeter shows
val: 80 mV
